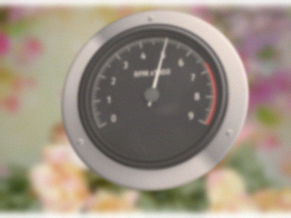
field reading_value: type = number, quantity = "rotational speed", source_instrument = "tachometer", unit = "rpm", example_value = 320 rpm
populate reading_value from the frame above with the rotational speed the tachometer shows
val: 5000 rpm
